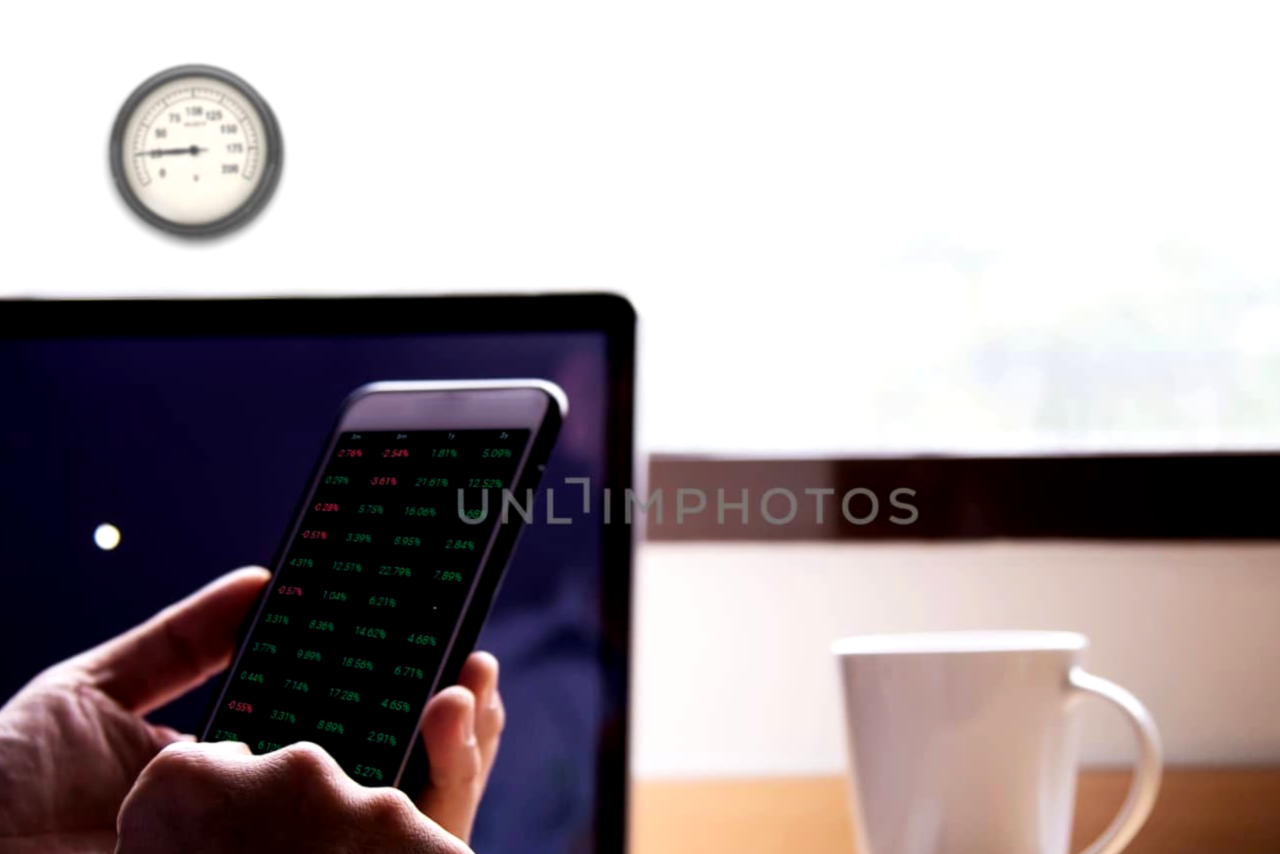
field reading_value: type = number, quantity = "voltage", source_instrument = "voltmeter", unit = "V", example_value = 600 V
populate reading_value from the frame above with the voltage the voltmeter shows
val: 25 V
